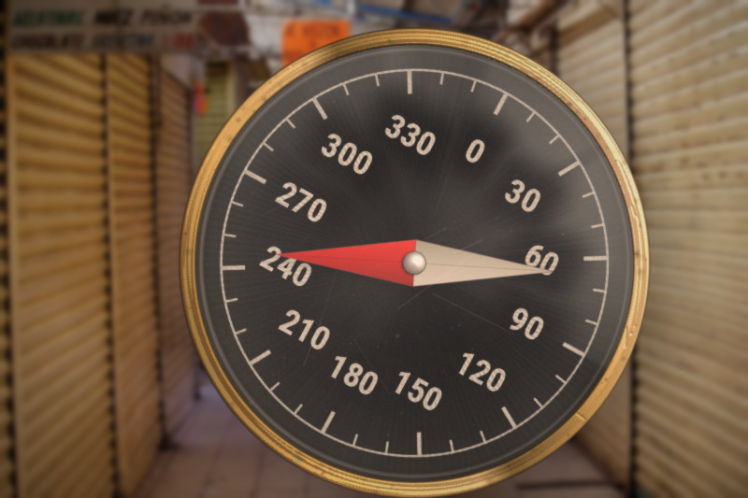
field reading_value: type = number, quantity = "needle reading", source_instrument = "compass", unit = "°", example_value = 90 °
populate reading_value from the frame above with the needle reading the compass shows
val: 245 °
